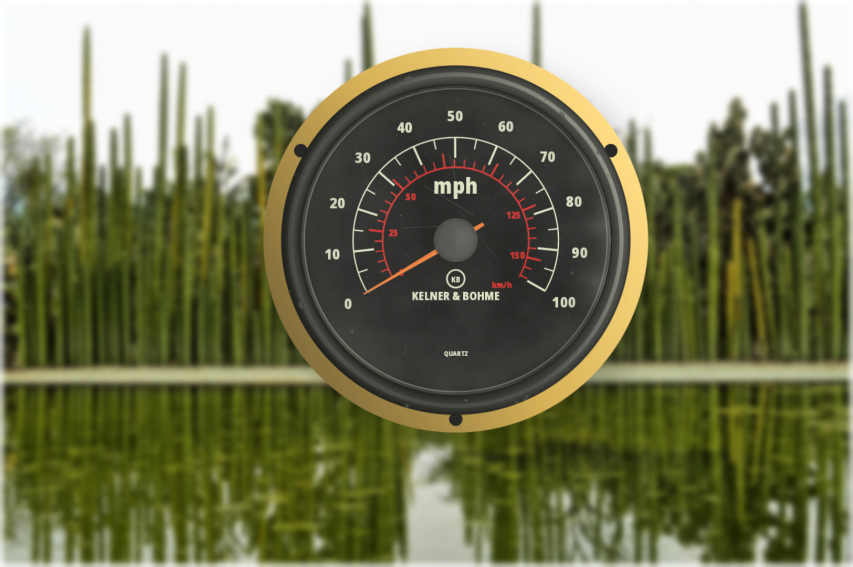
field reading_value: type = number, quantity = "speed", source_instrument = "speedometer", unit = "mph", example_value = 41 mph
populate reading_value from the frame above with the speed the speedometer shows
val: 0 mph
